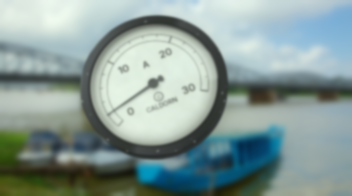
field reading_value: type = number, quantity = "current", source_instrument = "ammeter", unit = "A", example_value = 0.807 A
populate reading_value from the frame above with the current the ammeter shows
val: 2 A
